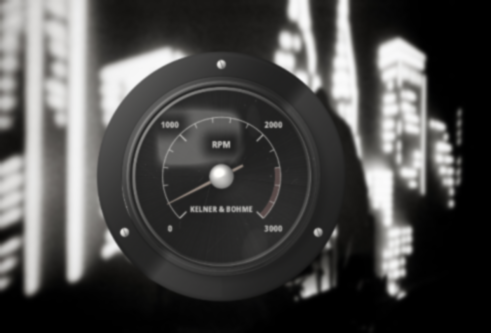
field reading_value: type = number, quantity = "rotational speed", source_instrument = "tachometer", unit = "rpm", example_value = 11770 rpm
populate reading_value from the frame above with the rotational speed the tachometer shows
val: 200 rpm
